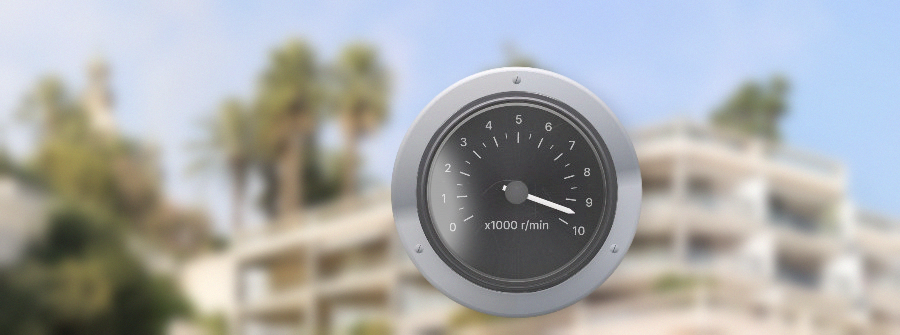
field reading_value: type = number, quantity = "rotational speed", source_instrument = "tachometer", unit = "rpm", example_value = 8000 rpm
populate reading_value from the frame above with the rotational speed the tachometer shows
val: 9500 rpm
